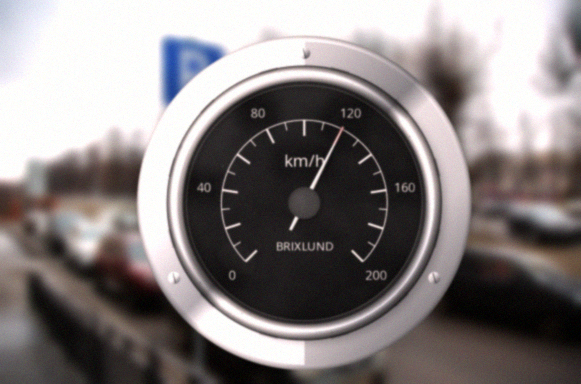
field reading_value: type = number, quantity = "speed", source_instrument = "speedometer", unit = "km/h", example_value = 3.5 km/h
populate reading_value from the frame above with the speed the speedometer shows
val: 120 km/h
